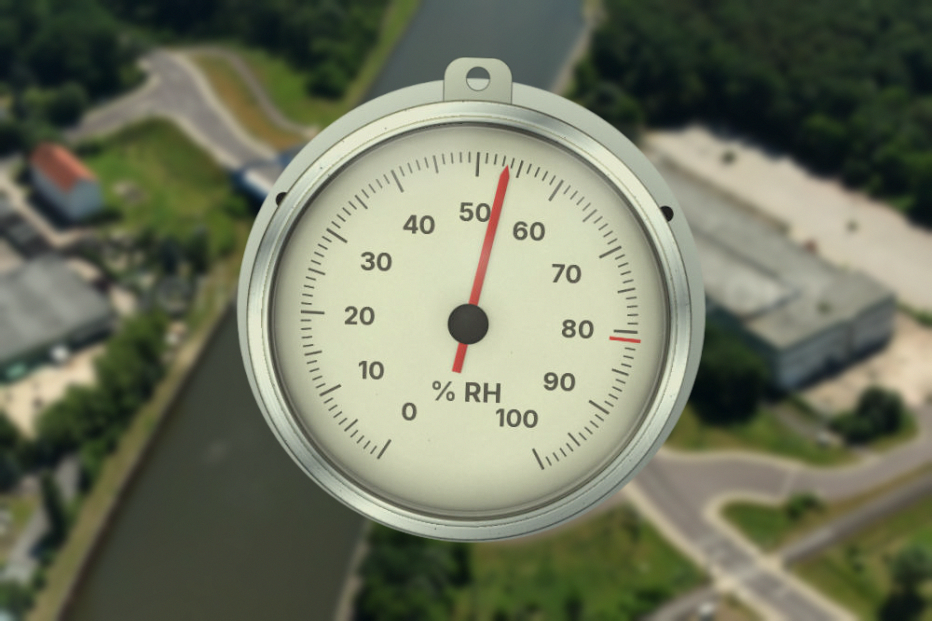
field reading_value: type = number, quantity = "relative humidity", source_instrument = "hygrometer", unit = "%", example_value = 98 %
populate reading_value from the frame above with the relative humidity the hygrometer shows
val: 53.5 %
